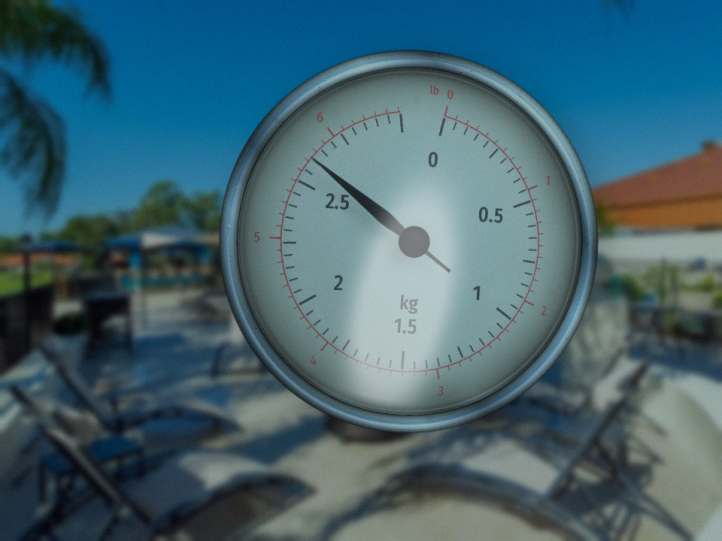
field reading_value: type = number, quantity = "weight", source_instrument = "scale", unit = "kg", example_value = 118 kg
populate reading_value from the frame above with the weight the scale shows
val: 2.6 kg
